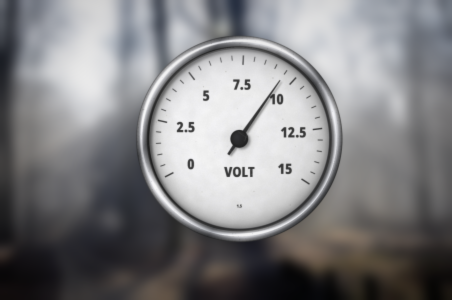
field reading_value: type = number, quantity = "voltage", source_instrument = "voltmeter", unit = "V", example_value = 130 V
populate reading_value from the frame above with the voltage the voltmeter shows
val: 9.5 V
